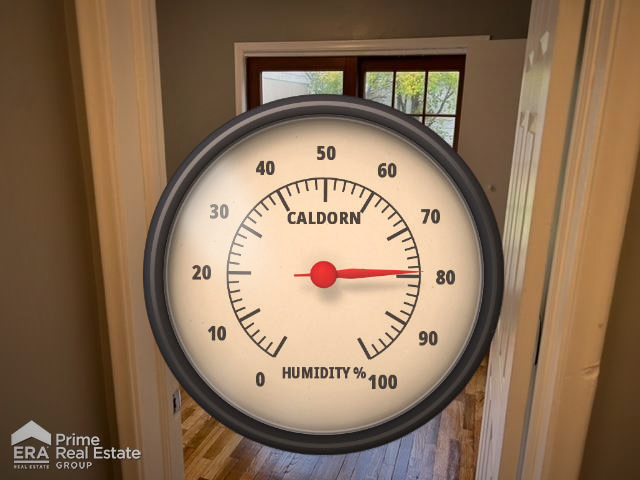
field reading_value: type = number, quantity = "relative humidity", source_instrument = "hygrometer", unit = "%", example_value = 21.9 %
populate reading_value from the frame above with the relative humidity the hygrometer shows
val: 79 %
